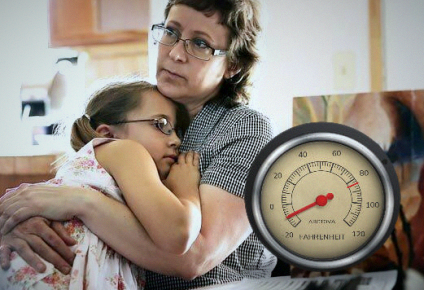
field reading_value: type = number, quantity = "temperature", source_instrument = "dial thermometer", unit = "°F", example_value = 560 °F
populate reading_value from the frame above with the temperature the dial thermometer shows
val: -10 °F
